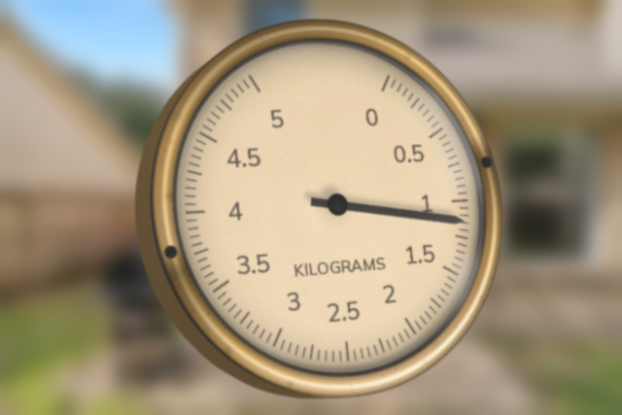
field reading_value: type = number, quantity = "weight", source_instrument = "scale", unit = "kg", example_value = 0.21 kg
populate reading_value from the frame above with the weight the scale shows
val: 1.15 kg
